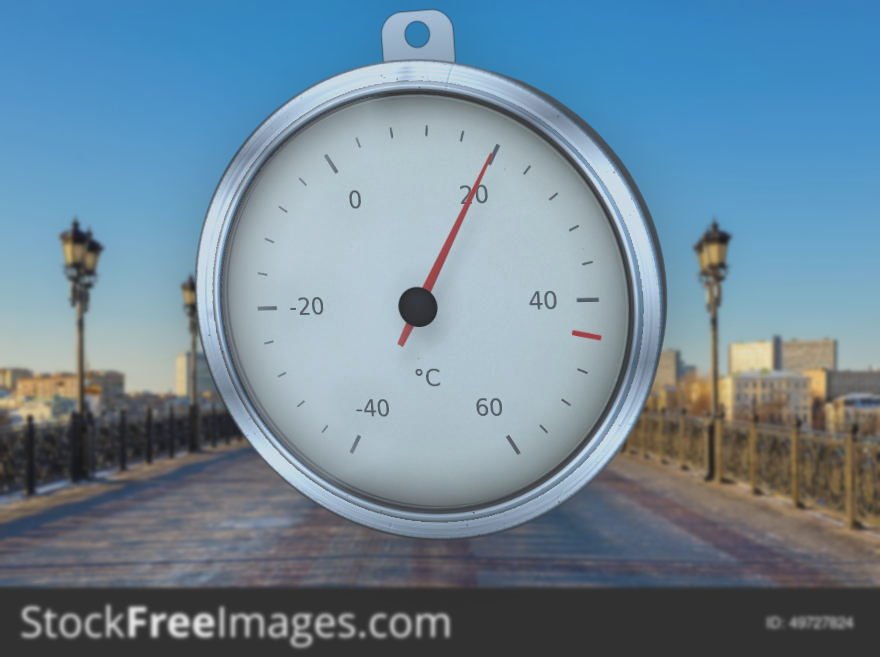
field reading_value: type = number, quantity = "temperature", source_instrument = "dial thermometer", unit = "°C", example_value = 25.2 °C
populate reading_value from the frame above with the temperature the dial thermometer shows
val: 20 °C
